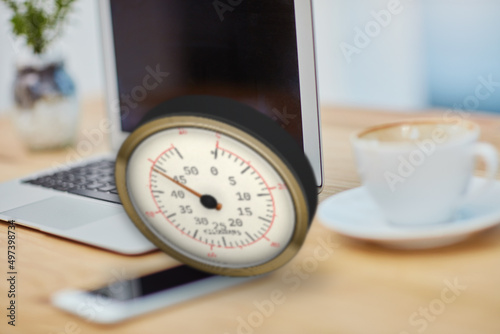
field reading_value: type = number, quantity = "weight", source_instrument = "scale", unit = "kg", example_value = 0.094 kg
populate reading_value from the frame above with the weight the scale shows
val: 45 kg
